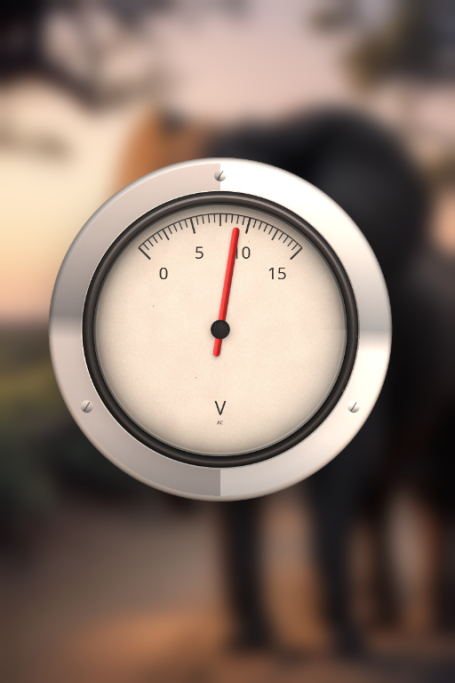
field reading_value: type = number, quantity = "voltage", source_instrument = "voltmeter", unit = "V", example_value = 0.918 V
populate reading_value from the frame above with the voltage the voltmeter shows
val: 9 V
